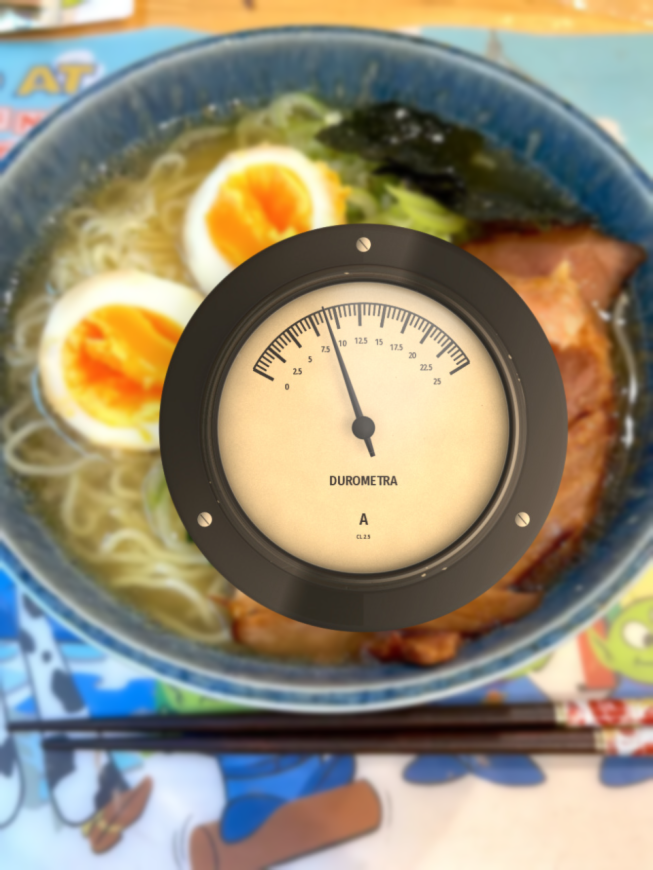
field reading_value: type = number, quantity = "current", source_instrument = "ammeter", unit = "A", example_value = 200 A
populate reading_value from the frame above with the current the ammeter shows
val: 9 A
